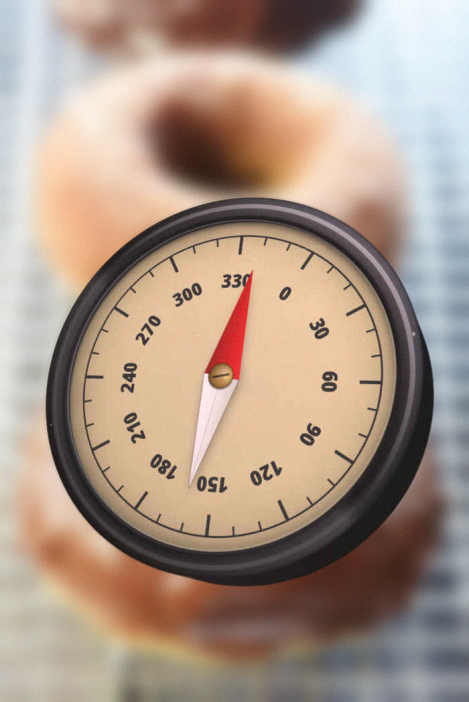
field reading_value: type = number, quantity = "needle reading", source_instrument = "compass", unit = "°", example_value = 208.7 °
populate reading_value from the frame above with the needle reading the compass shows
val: 340 °
